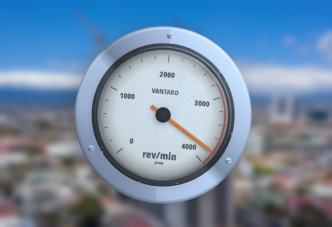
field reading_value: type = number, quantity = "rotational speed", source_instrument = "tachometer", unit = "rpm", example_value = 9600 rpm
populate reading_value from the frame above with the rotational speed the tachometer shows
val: 3800 rpm
